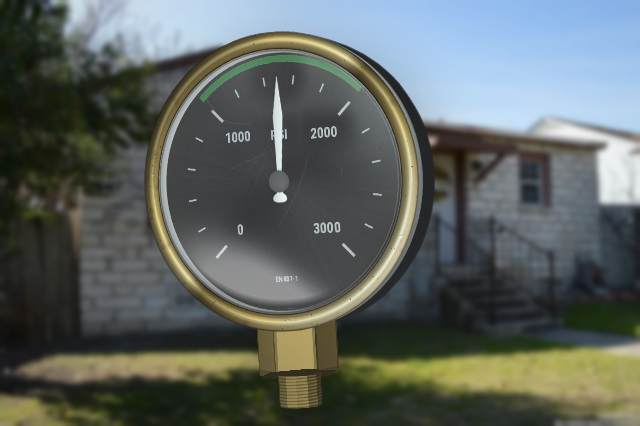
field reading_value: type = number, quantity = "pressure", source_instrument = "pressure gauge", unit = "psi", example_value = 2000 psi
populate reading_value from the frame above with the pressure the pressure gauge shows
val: 1500 psi
